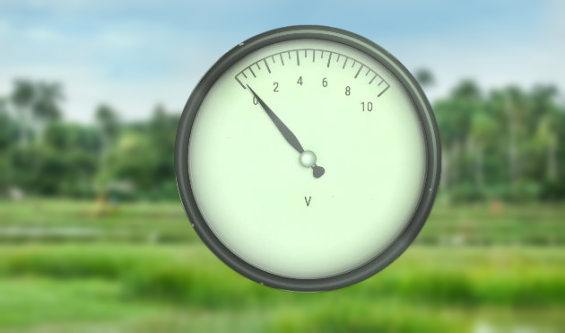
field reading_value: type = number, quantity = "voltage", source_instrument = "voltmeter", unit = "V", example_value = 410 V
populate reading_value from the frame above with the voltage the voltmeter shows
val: 0.25 V
